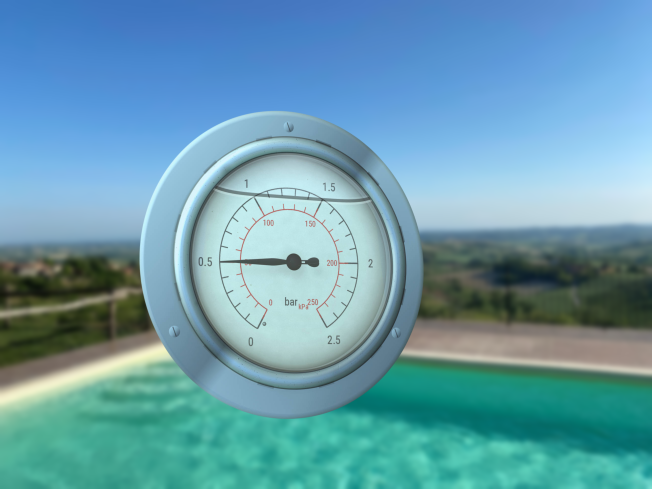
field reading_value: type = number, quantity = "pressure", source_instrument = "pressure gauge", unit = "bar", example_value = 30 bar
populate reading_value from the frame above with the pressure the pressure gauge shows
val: 0.5 bar
